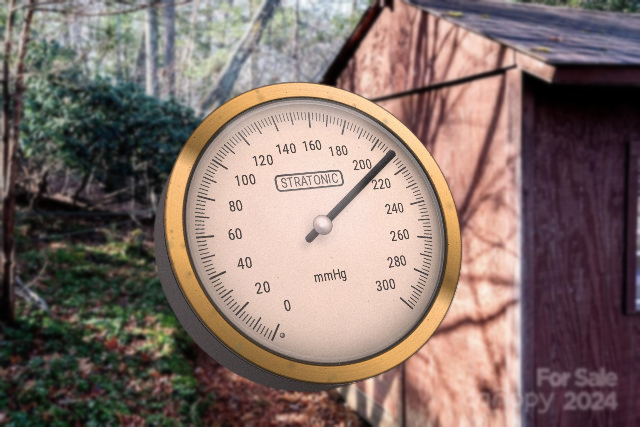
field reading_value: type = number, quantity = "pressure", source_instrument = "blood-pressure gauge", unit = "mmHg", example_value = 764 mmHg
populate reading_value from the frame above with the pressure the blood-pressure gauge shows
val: 210 mmHg
